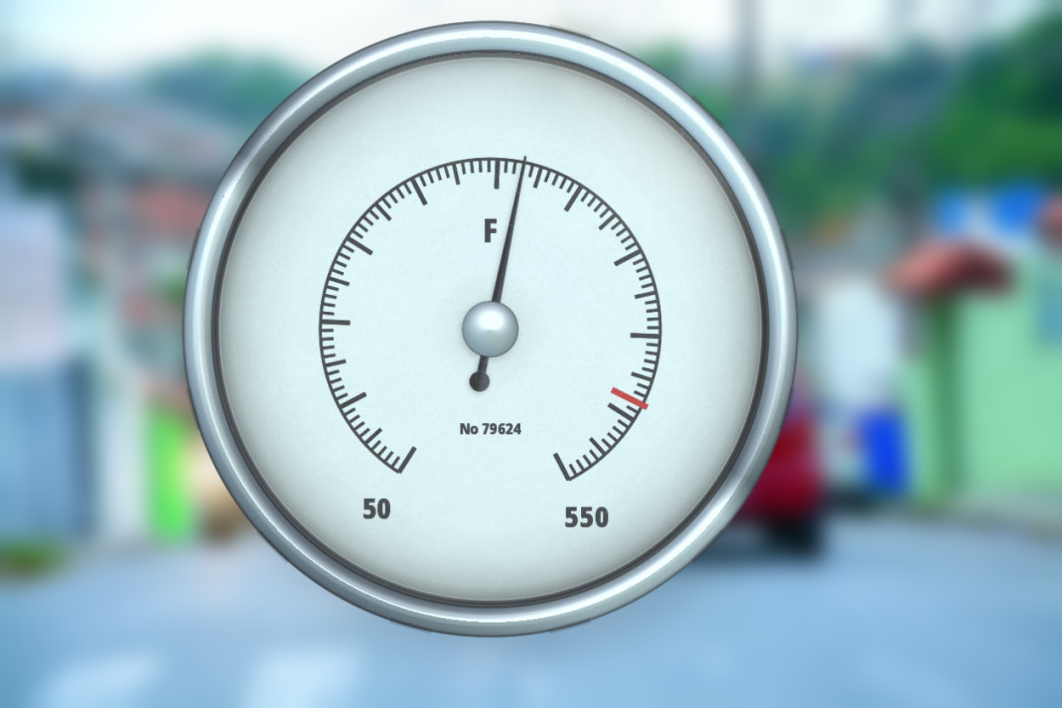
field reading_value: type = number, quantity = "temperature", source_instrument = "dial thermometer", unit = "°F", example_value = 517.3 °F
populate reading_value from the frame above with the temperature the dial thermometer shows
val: 315 °F
